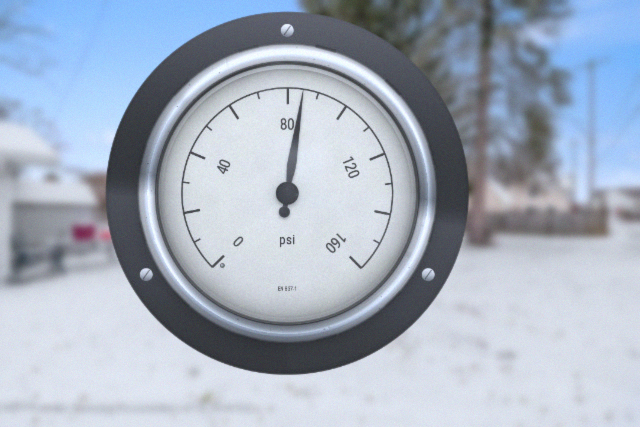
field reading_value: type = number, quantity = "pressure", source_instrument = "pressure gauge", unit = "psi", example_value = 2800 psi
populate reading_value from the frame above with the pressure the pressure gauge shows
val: 85 psi
